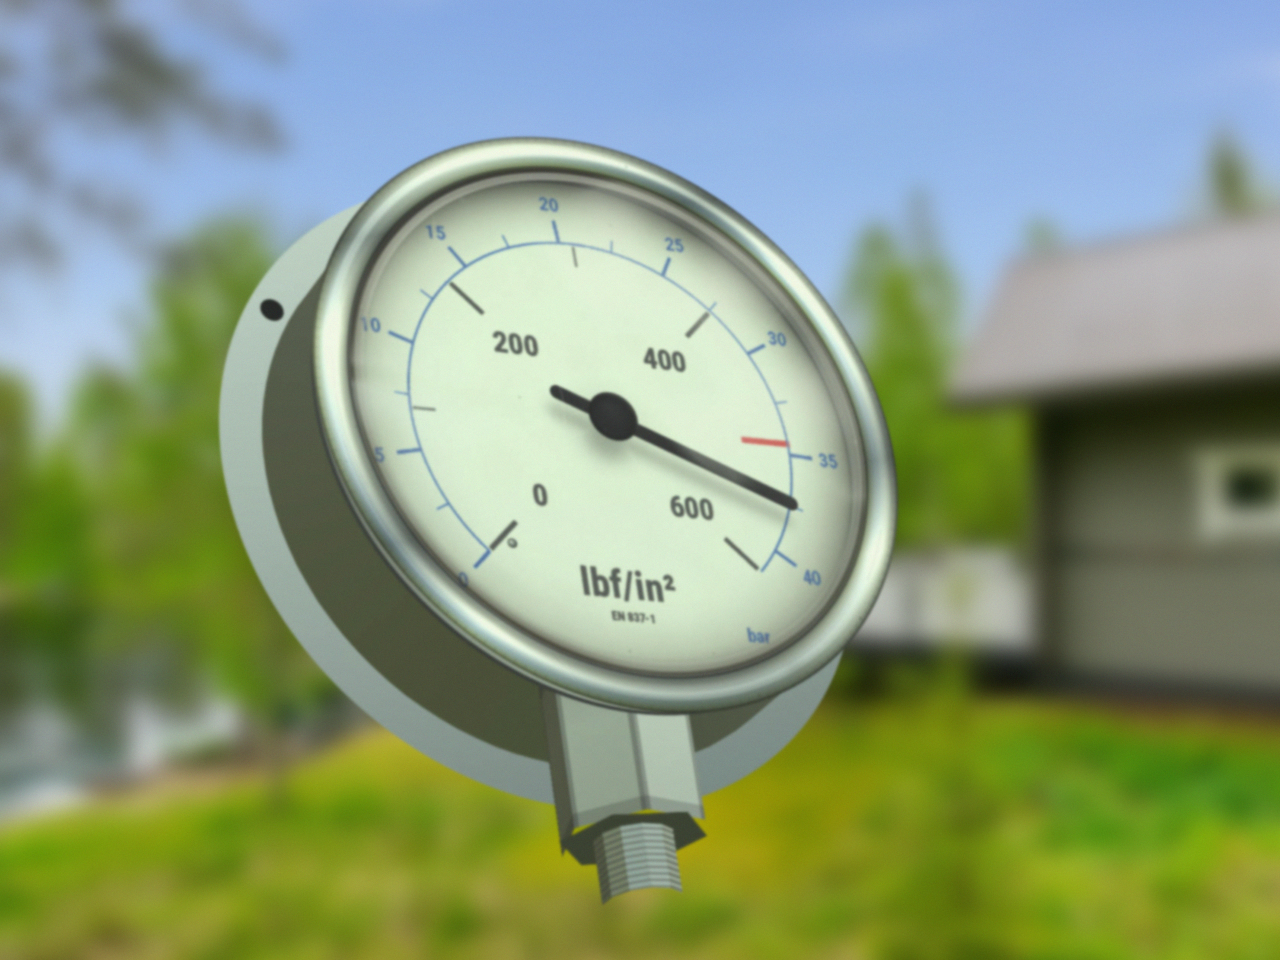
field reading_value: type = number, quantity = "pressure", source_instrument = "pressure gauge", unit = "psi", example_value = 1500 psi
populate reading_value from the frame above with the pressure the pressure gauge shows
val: 550 psi
